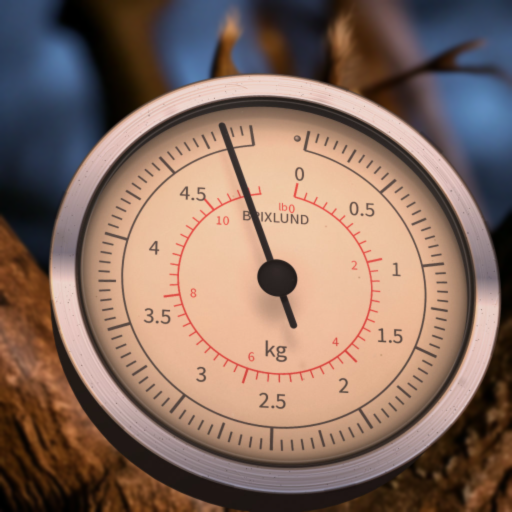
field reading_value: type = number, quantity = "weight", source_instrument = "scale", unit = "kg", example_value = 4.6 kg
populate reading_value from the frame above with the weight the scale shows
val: 4.85 kg
